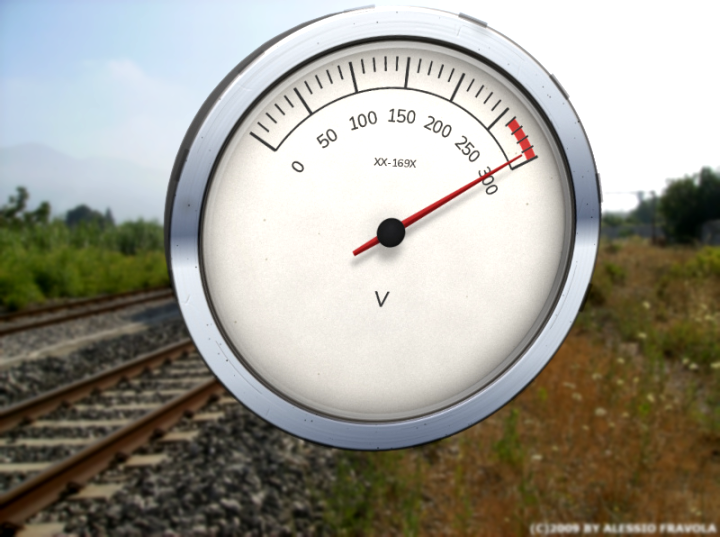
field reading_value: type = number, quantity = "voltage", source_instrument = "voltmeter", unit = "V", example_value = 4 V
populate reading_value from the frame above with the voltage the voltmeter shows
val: 290 V
